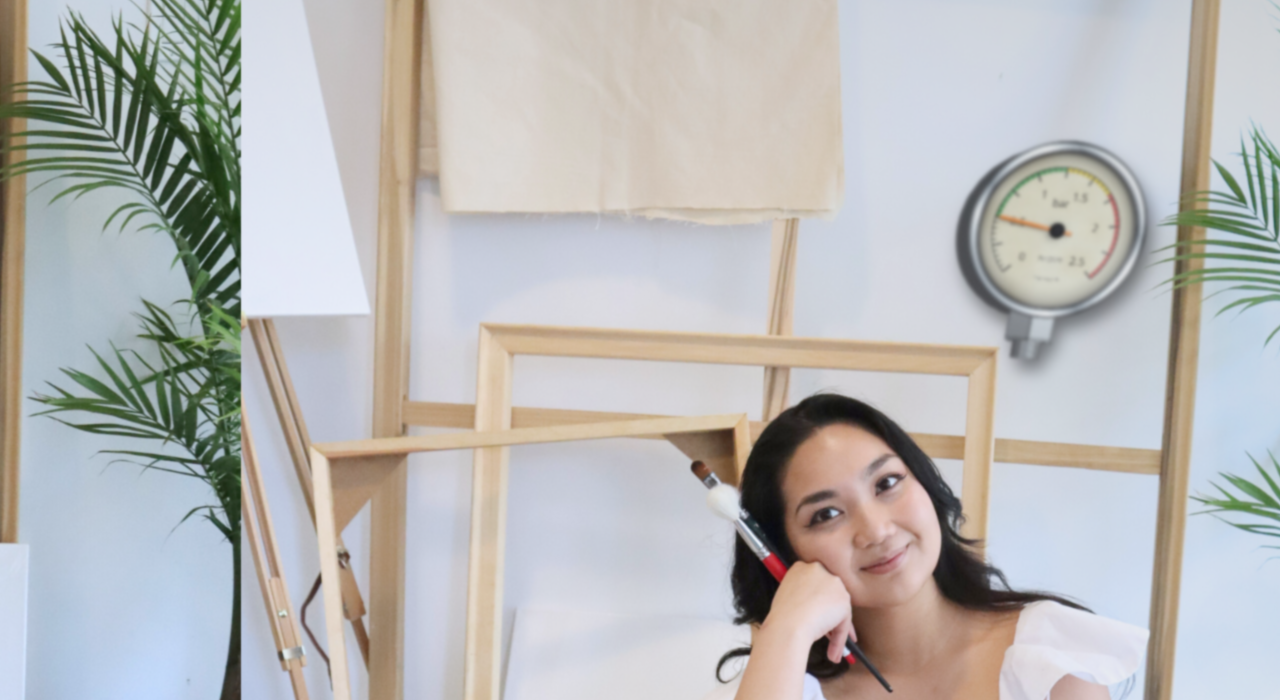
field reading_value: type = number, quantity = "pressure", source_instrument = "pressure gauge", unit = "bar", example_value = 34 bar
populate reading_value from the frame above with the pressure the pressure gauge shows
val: 0.5 bar
